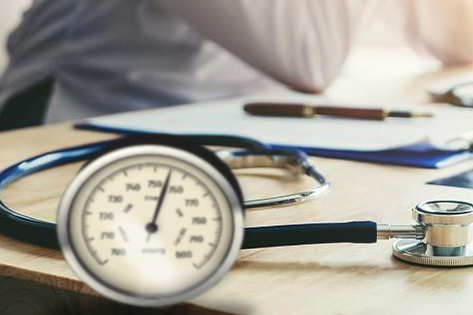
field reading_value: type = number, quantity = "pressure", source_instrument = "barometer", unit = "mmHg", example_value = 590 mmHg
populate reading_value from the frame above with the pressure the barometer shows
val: 755 mmHg
